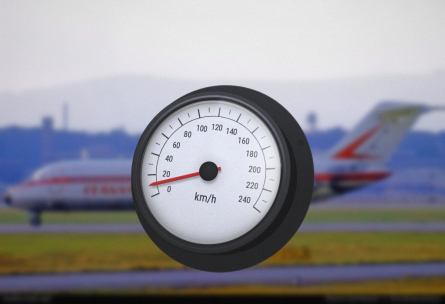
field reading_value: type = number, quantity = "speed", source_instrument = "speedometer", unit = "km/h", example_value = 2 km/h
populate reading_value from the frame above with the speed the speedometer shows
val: 10 km/h
